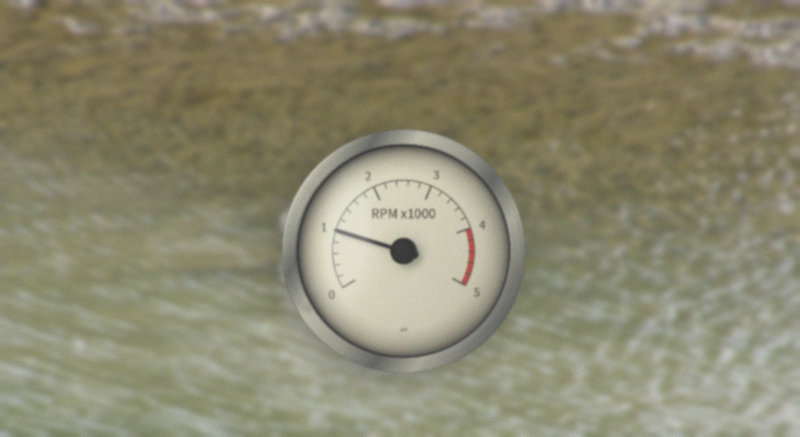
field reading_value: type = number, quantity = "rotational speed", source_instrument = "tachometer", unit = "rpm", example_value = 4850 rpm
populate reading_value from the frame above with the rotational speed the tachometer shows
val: 1000 rpm
